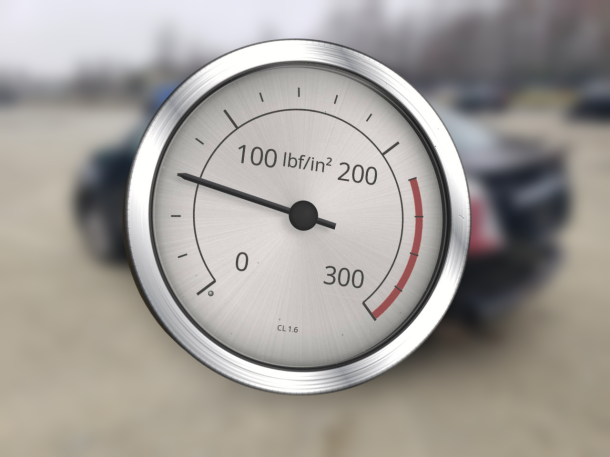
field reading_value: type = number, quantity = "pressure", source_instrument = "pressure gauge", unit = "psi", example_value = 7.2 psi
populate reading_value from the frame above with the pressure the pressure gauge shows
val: 60 psi
